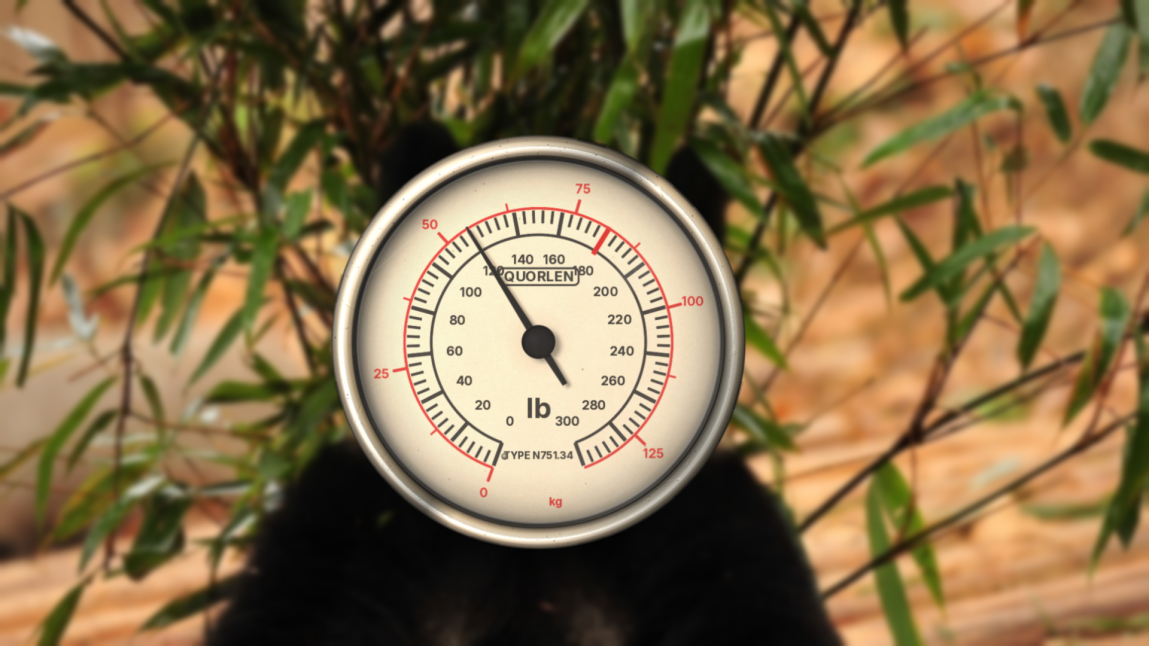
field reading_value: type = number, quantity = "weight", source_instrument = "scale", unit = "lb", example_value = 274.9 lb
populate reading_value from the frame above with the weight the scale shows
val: 120 lb
